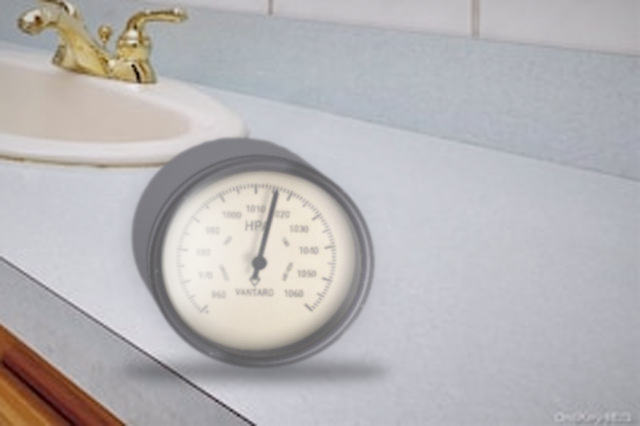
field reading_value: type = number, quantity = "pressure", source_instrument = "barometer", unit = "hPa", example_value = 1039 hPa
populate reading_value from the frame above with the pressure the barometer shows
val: 1015 hPa
